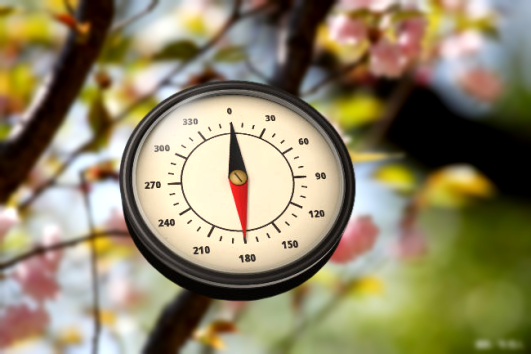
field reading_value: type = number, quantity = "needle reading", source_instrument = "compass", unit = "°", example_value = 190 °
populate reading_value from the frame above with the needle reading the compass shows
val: 180 °
